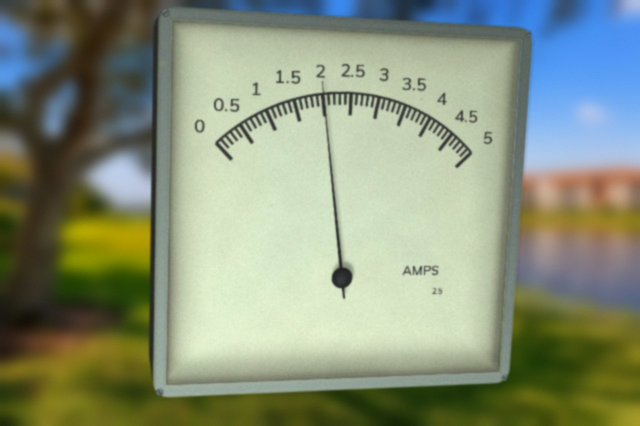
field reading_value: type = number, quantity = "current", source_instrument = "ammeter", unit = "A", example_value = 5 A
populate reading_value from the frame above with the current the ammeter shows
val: 2 A
